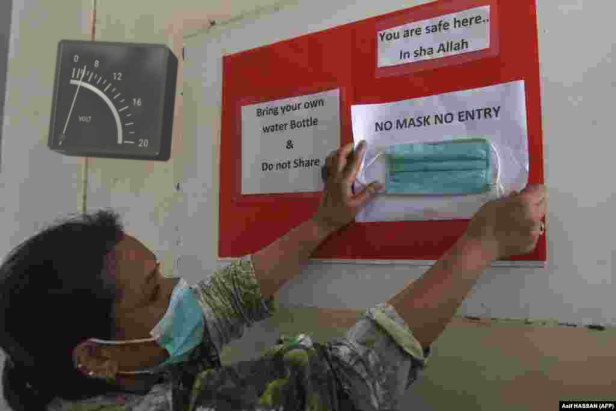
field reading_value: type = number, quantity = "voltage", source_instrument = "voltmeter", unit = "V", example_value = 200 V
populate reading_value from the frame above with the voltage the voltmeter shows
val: 6 V
